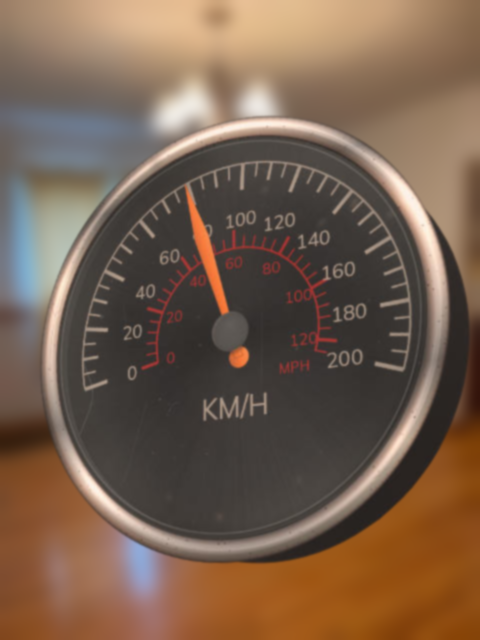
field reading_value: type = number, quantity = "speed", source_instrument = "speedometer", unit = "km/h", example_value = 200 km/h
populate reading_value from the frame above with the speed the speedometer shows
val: 80 km/h
